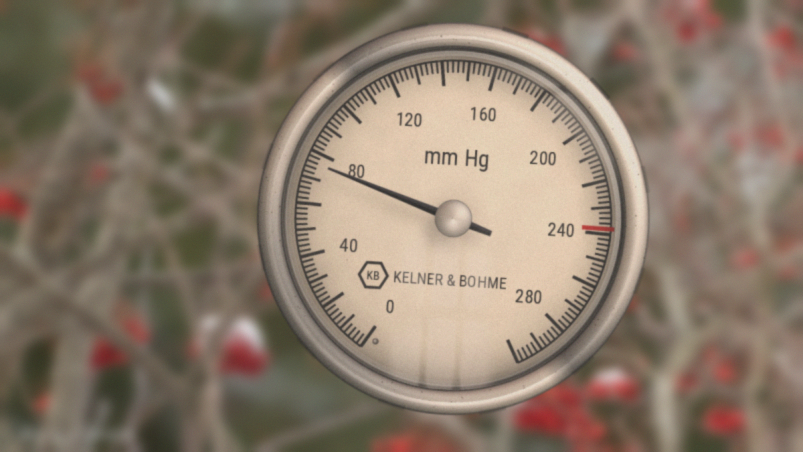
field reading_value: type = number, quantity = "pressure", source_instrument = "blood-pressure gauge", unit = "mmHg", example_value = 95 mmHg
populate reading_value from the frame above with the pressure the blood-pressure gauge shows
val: 76 mmHg
